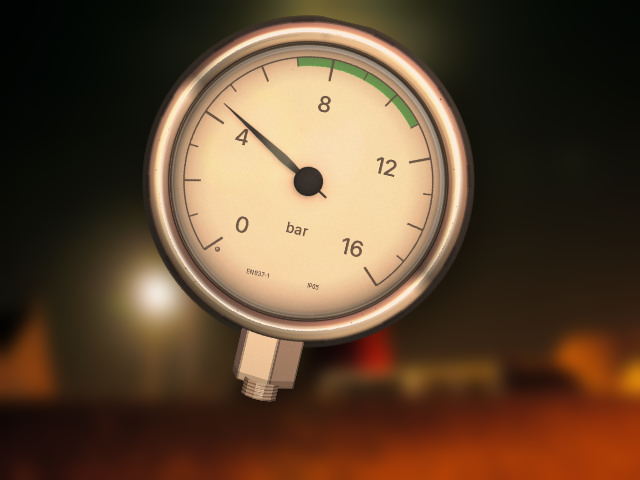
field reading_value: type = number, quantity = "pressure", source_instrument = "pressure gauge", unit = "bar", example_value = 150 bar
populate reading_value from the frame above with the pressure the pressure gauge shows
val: 4.5 bar
